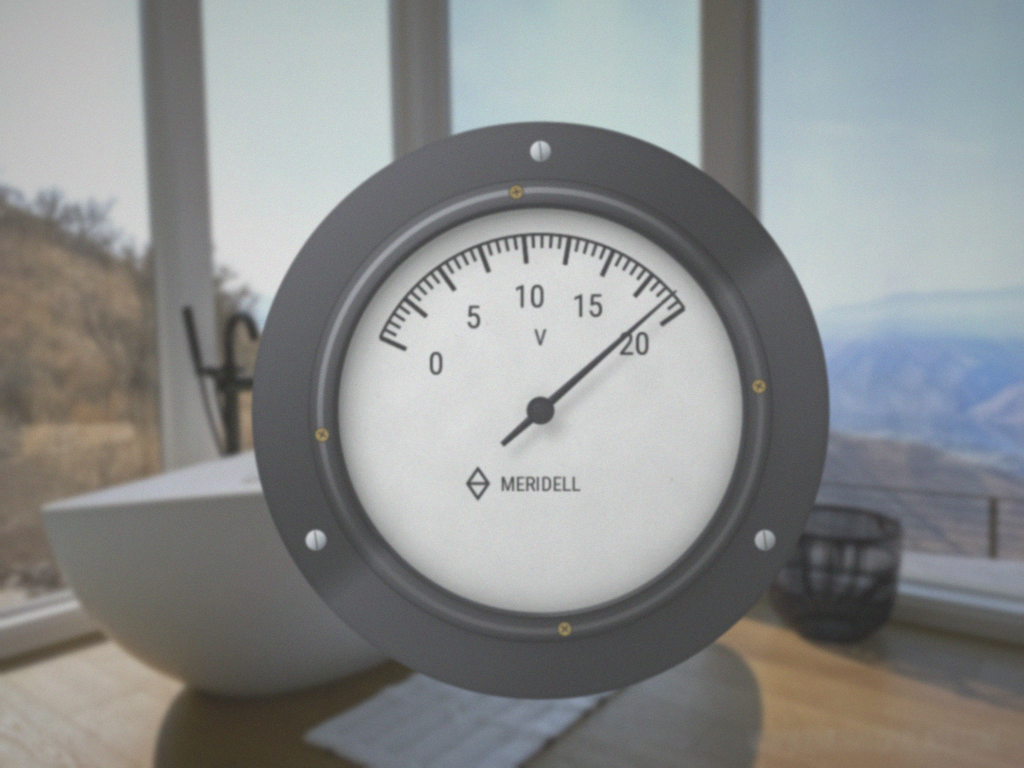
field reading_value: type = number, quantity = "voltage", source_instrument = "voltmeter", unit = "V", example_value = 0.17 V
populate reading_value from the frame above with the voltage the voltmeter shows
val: 19 V
